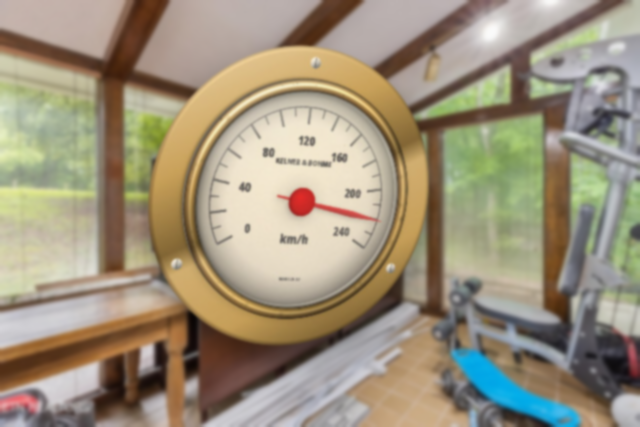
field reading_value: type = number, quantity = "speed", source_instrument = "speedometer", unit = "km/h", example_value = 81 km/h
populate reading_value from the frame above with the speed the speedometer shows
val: 220 km/h
